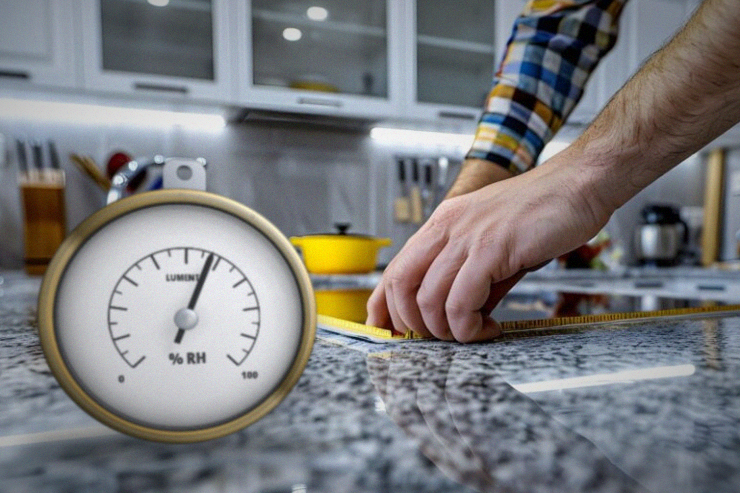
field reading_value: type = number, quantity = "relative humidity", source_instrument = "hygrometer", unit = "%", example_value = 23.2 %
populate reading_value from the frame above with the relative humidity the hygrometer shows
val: 57.5 %
